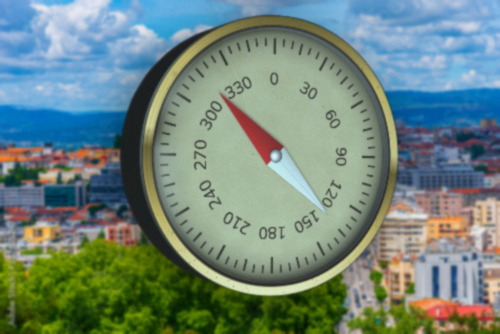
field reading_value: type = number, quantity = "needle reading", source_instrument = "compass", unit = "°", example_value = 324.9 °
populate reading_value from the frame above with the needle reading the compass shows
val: 315 °
